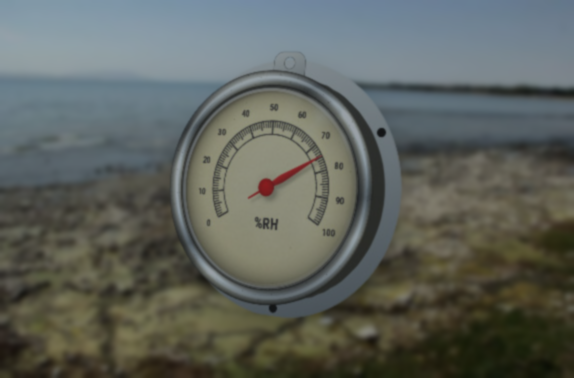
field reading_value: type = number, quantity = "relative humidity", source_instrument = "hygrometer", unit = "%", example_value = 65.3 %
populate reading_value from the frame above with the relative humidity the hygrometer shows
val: 75 %
